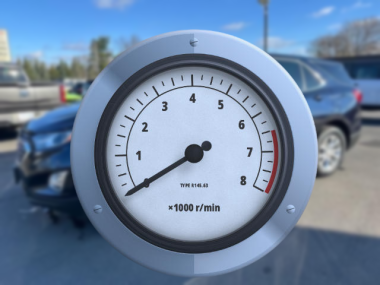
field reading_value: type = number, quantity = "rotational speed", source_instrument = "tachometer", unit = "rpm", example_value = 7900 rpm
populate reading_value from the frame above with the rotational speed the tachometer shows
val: 0 rpm
